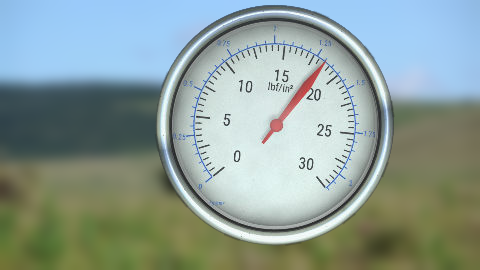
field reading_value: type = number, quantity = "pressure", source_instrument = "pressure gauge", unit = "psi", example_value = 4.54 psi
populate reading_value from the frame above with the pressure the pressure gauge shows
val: 18.5 psi
